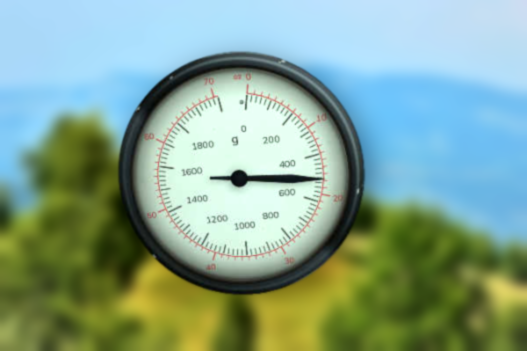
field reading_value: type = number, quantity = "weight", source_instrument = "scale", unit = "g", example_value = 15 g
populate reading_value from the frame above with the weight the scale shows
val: 500 g
